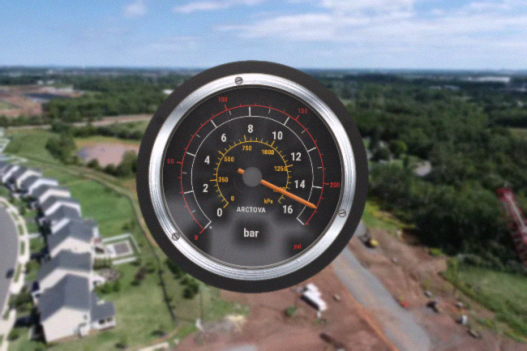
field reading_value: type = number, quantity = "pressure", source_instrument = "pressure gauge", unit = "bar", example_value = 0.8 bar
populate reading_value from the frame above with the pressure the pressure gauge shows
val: 15 bar
